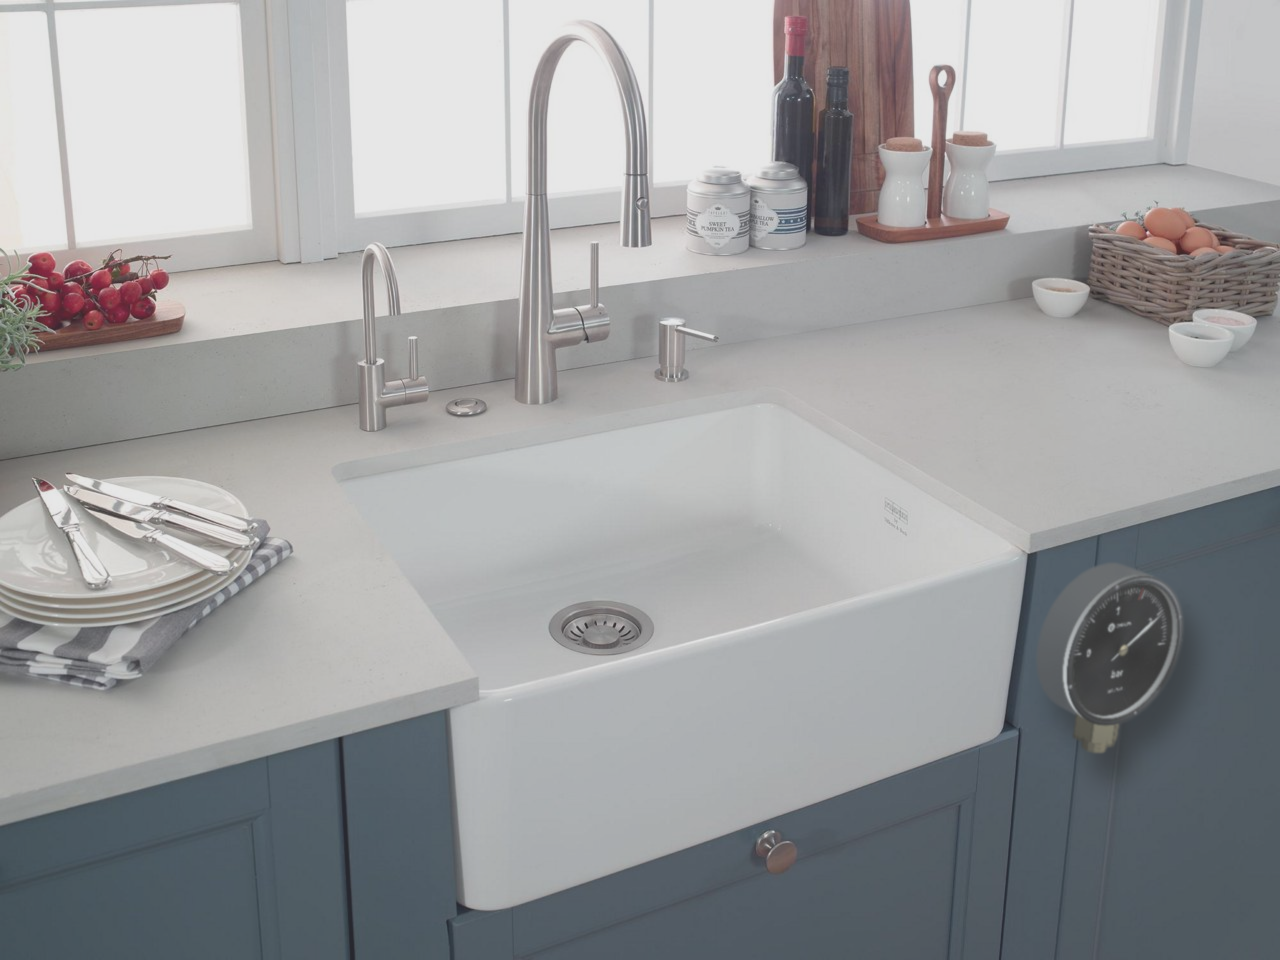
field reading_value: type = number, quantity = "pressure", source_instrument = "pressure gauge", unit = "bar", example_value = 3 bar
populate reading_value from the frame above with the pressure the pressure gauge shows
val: 2 bar
